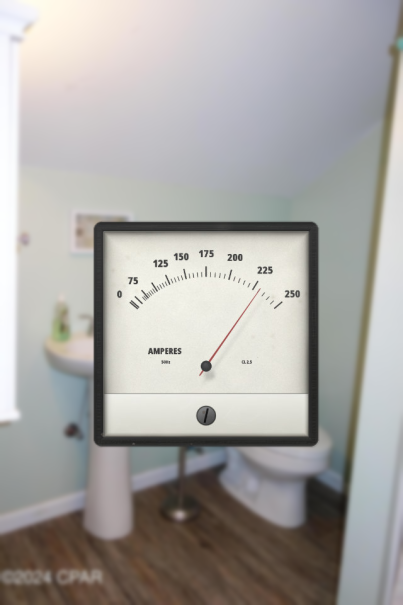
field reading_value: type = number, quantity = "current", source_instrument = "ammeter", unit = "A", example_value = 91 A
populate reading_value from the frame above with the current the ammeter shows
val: 230 A
